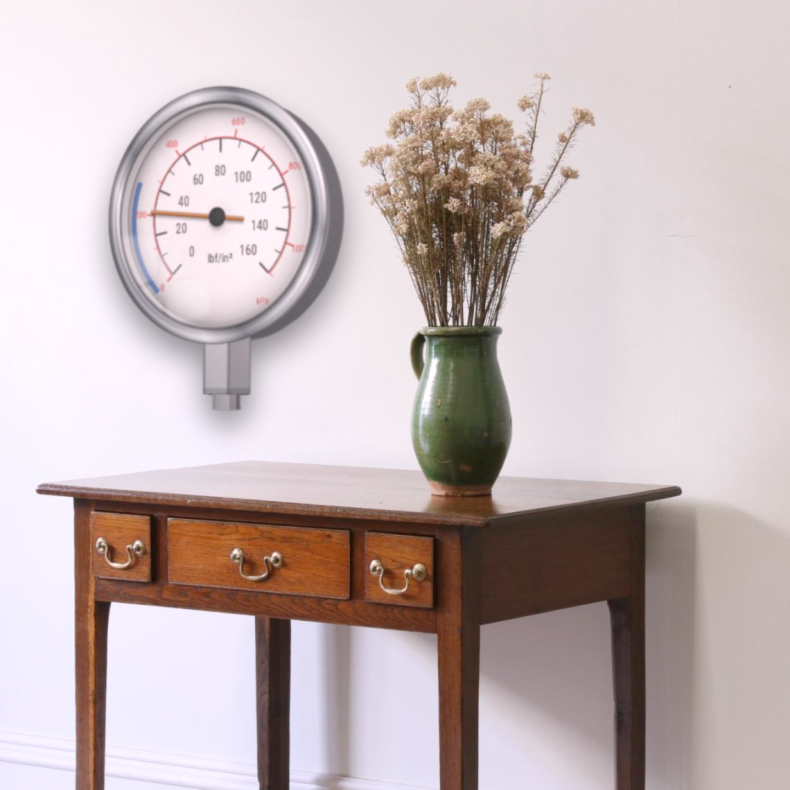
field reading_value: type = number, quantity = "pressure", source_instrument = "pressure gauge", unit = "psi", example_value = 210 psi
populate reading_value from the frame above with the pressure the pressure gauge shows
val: 30 psi
